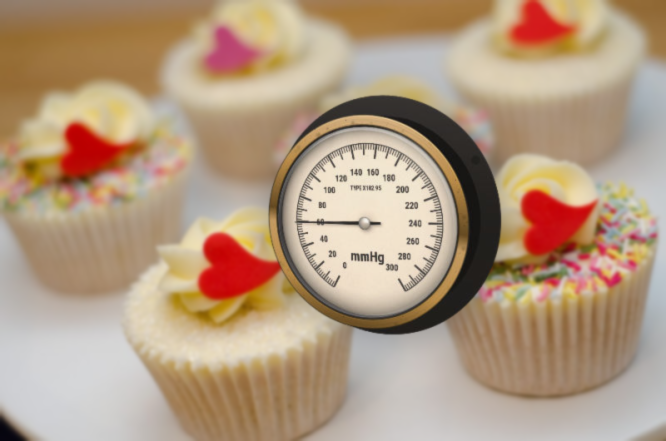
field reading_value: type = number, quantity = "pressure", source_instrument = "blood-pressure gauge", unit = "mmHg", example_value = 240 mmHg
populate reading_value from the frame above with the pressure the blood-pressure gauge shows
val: 60 mmHg
